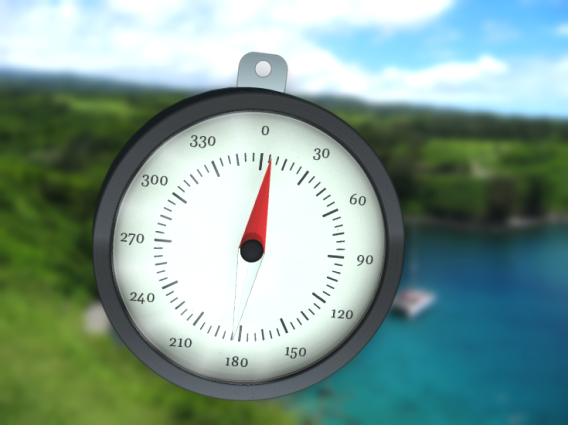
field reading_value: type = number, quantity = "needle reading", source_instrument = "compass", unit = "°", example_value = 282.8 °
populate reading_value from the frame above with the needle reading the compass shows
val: 5 °
